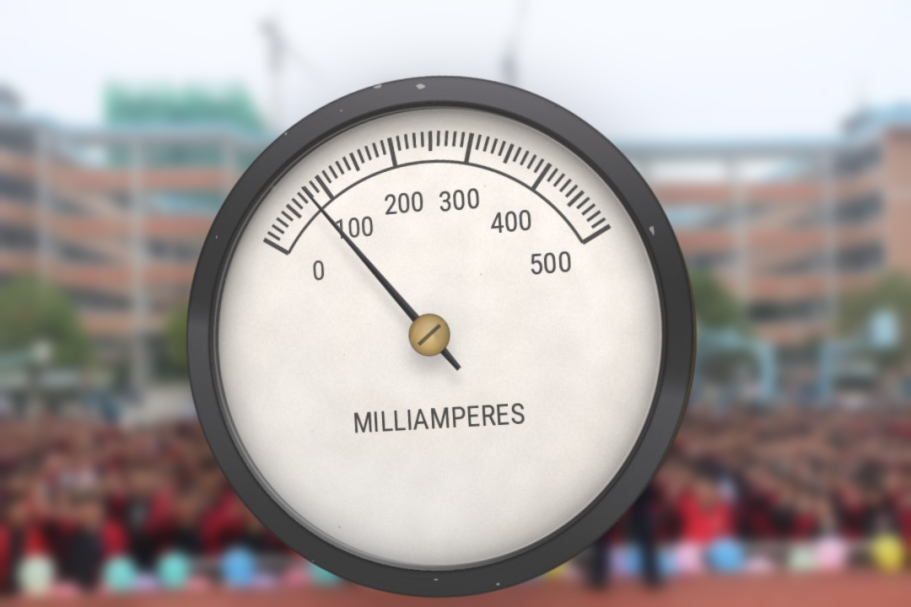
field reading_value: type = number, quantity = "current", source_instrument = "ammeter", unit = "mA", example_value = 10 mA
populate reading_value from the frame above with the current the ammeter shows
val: 80 mA
